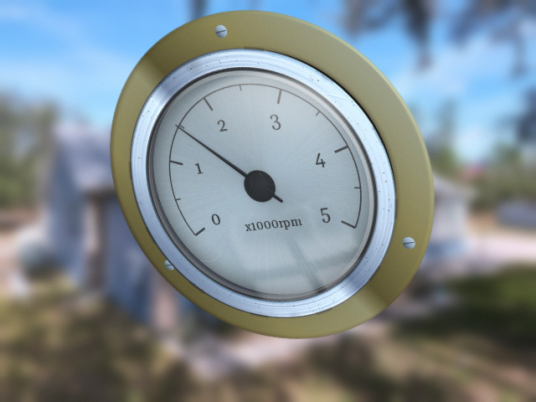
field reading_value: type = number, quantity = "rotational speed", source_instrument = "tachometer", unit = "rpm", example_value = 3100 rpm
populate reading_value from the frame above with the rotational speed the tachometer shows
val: 1500 rpm
